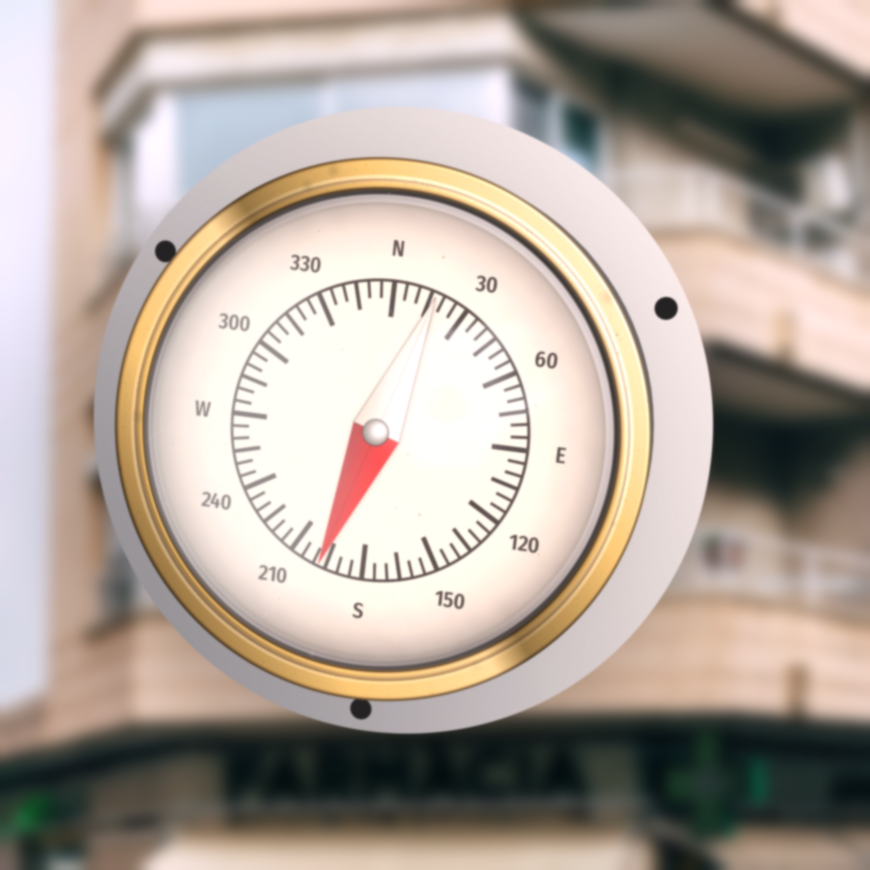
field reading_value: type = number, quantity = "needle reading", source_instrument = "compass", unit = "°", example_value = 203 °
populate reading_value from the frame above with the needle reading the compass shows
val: 197.5 °
